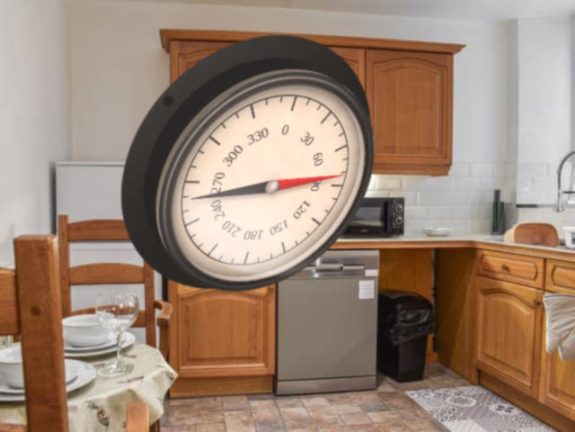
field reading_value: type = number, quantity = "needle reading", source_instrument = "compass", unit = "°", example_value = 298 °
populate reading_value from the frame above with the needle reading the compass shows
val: 80 °
